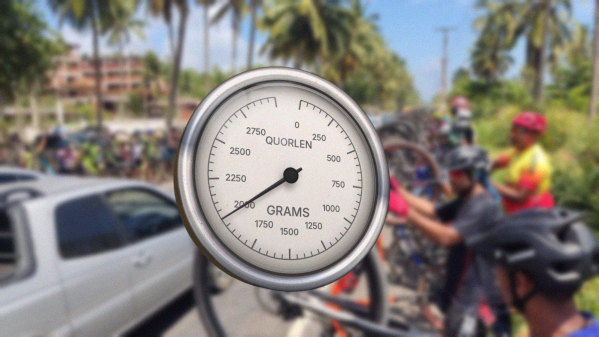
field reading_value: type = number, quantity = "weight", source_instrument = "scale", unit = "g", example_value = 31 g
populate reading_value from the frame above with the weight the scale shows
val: 2000 g
